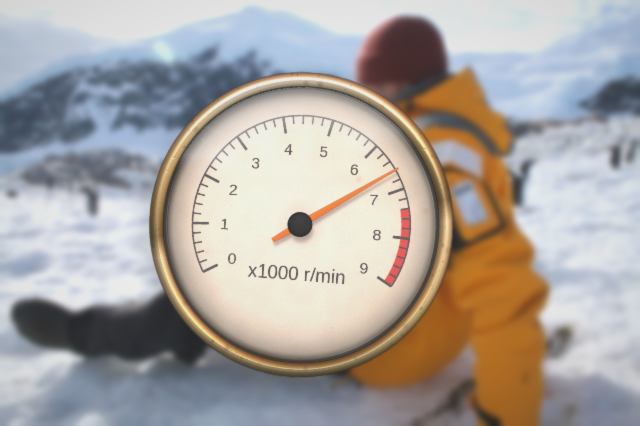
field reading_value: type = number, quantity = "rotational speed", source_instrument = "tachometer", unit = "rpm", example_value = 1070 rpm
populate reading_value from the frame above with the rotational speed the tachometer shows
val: 6600 rpm
